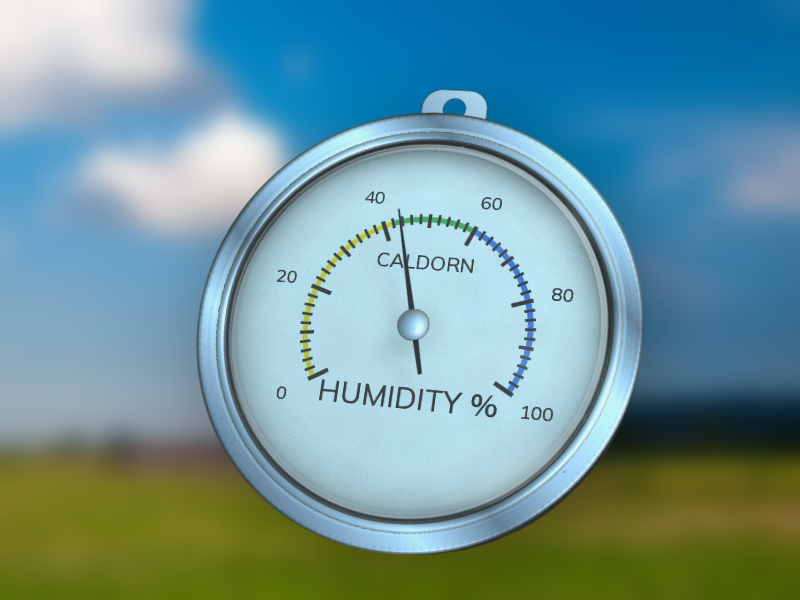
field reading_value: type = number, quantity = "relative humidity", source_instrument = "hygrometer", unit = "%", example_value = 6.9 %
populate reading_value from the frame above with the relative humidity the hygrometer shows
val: 44 %
